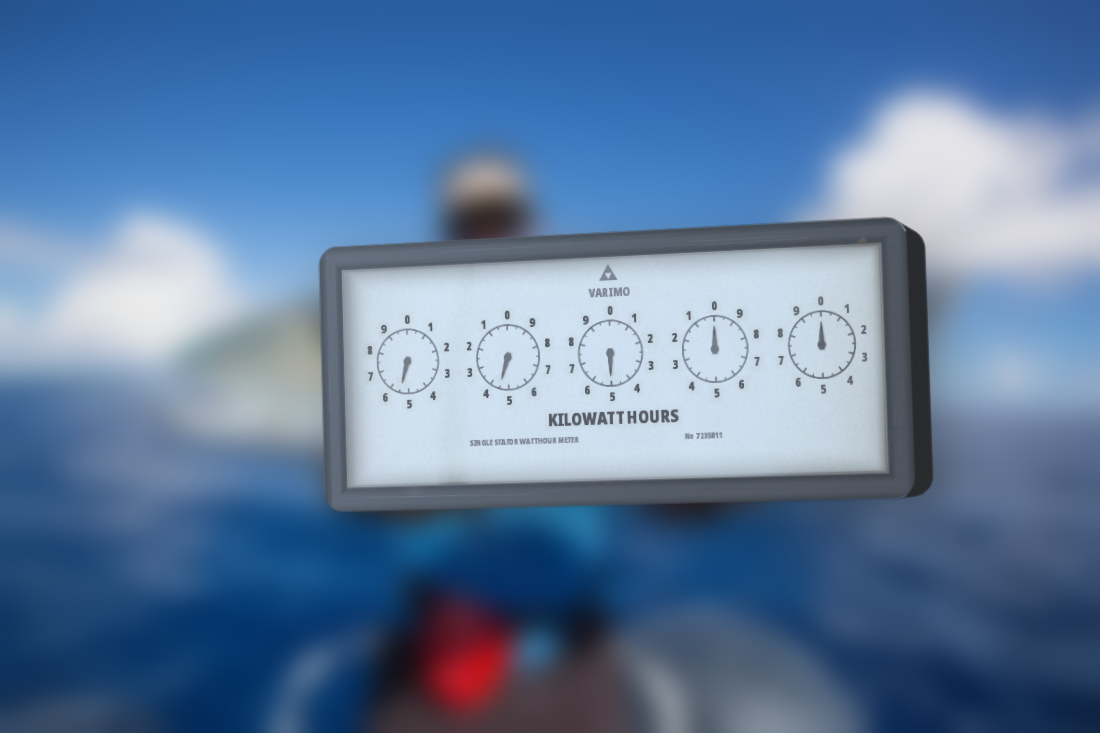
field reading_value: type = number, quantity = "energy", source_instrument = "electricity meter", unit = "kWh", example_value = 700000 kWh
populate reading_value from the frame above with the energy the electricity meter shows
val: 54500 kWh
